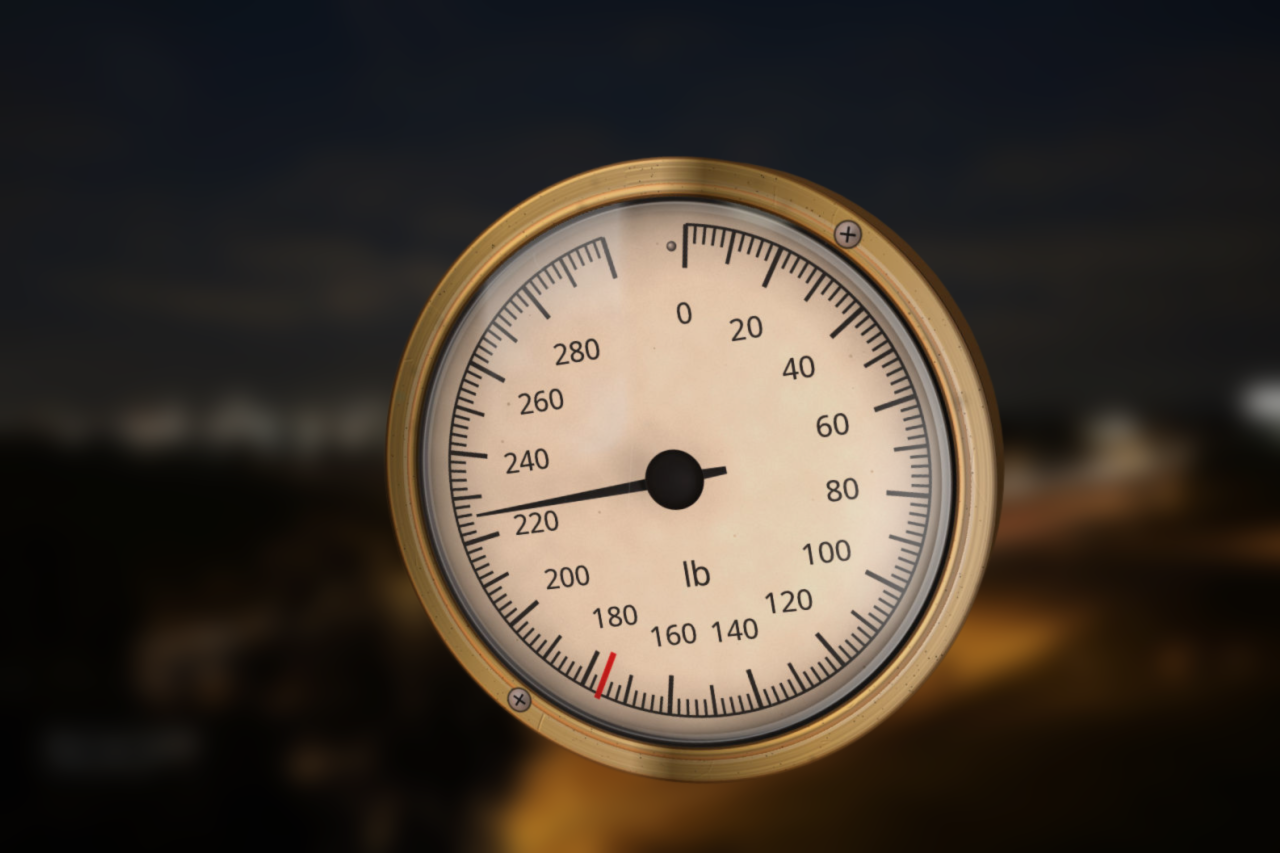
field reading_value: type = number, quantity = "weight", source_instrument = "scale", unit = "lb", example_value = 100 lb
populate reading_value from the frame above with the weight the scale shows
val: 226 lb
